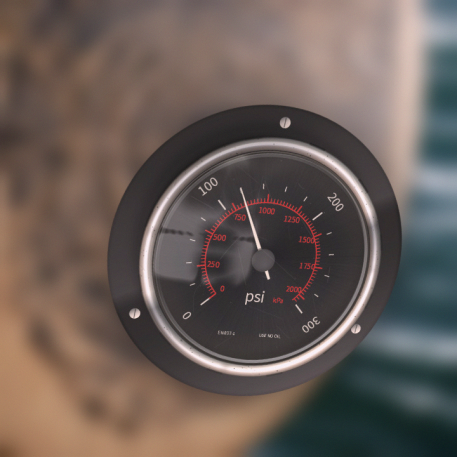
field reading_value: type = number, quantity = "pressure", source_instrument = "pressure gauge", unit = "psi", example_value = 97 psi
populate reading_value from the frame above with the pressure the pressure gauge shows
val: 120 psi
